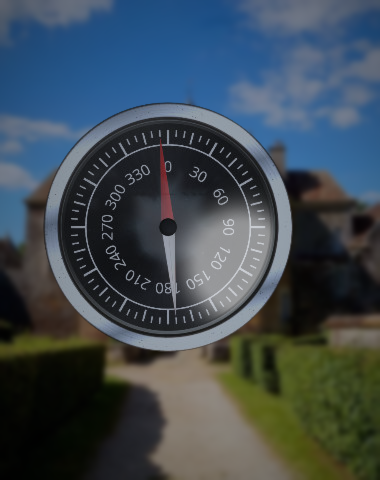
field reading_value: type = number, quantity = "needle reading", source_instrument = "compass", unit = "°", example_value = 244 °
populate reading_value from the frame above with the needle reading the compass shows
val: 355 °
